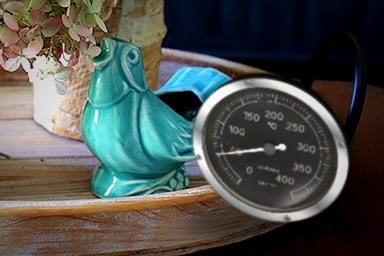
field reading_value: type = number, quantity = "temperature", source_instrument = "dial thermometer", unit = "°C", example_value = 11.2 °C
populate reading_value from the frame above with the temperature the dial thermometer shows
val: 50 °C
